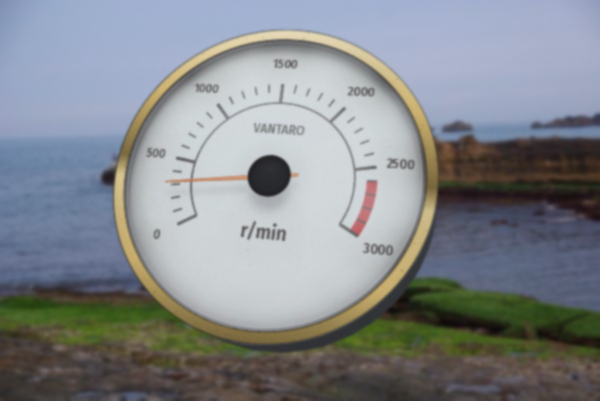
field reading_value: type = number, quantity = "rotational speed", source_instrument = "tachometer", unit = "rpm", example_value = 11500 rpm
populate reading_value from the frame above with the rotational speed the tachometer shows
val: 300 rpm
